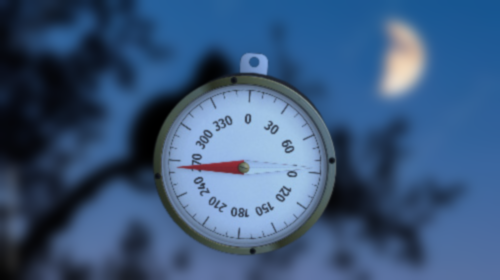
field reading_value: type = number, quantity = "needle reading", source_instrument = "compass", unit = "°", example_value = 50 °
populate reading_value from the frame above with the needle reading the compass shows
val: 265 °
